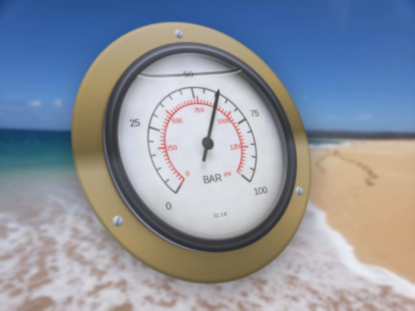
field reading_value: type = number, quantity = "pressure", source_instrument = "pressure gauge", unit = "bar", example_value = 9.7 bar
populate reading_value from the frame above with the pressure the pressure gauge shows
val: 60 bar
